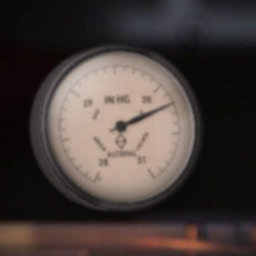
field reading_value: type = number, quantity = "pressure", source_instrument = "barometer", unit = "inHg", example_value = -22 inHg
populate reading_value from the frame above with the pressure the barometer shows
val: 30.2 inHg
